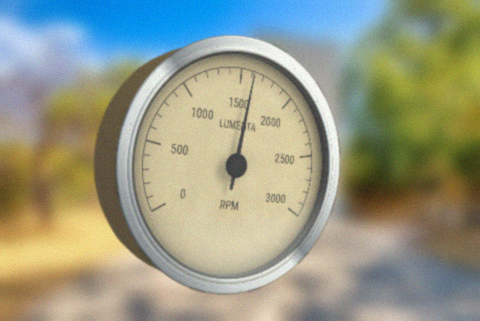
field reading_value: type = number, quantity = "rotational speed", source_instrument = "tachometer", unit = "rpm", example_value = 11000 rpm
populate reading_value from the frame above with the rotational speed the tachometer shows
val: 1600 rpm
